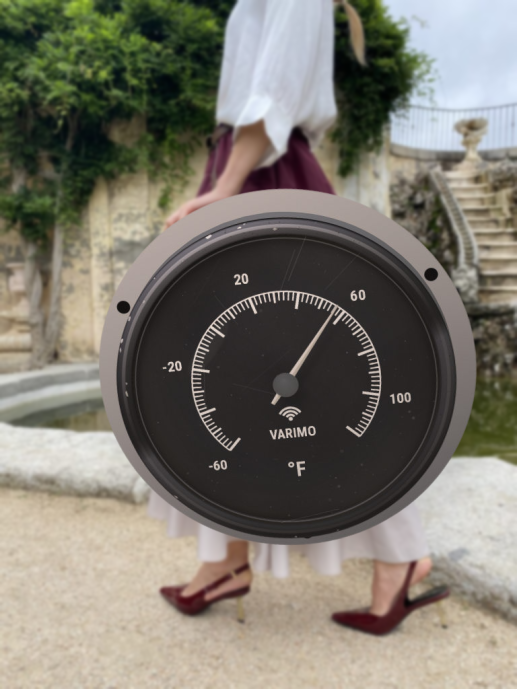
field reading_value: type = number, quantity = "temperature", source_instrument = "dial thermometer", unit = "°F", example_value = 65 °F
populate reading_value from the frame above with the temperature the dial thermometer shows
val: 56 °F
